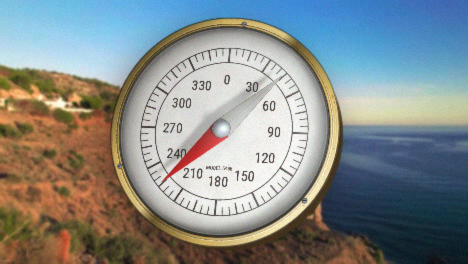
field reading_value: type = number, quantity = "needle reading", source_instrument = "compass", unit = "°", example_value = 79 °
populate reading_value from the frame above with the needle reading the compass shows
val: 225 °
